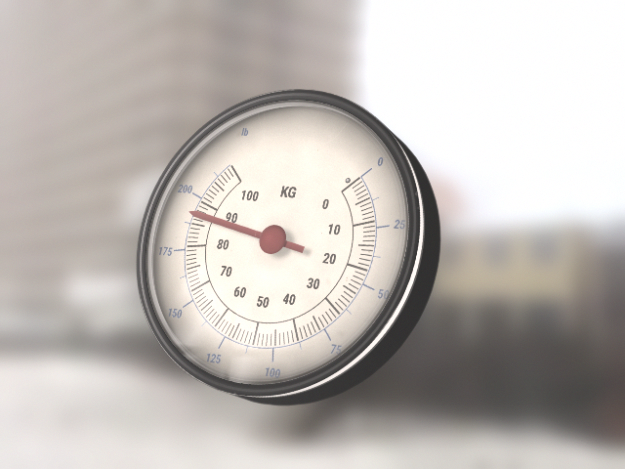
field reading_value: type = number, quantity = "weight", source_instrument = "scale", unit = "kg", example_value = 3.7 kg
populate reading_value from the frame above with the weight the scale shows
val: 87 kg
